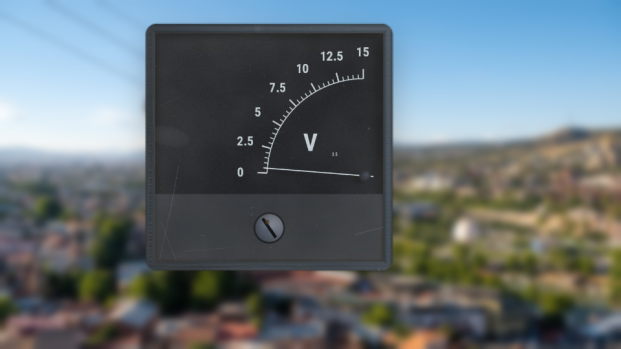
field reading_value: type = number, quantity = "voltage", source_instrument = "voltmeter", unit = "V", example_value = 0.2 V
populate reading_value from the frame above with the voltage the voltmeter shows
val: 0.5 V
